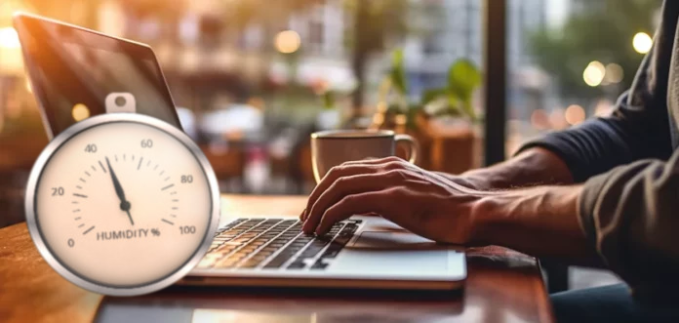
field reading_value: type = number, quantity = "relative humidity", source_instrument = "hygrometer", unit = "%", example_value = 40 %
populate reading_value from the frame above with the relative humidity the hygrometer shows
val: 44 %
